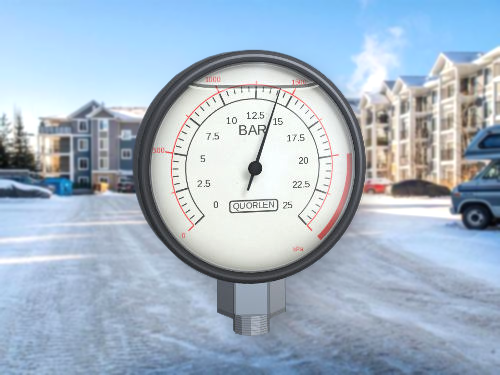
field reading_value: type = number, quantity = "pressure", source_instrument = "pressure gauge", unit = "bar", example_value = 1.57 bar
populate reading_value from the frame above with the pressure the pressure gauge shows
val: 14 bar
